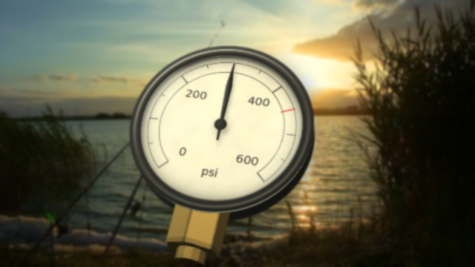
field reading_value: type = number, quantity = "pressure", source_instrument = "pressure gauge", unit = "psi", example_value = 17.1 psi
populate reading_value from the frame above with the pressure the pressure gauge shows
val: 300 psi
